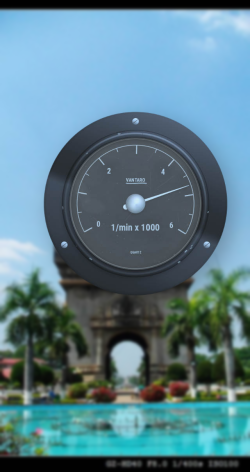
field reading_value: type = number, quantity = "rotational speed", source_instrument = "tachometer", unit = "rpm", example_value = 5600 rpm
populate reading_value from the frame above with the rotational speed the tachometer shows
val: 4750 rpm
